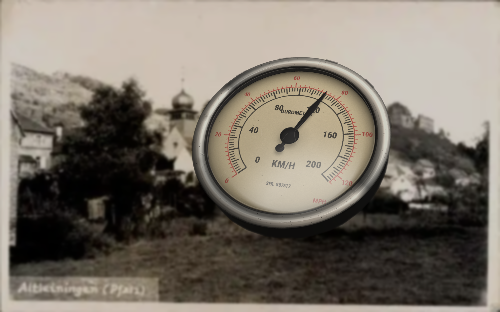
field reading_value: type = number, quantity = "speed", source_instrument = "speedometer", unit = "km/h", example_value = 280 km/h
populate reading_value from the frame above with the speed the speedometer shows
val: 120 km/h
